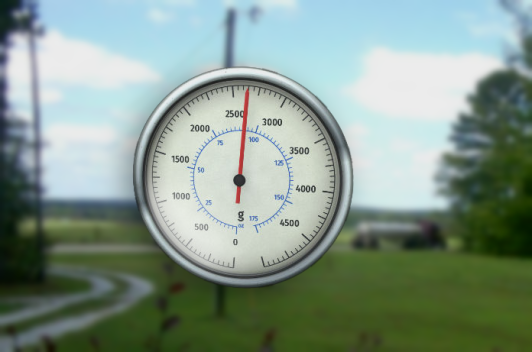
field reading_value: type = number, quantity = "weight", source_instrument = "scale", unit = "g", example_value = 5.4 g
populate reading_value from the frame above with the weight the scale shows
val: 2650 g
